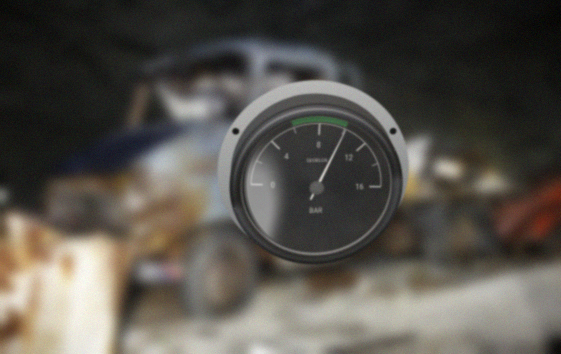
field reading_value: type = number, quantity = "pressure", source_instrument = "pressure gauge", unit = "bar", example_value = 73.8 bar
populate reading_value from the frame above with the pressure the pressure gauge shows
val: 10 bar
